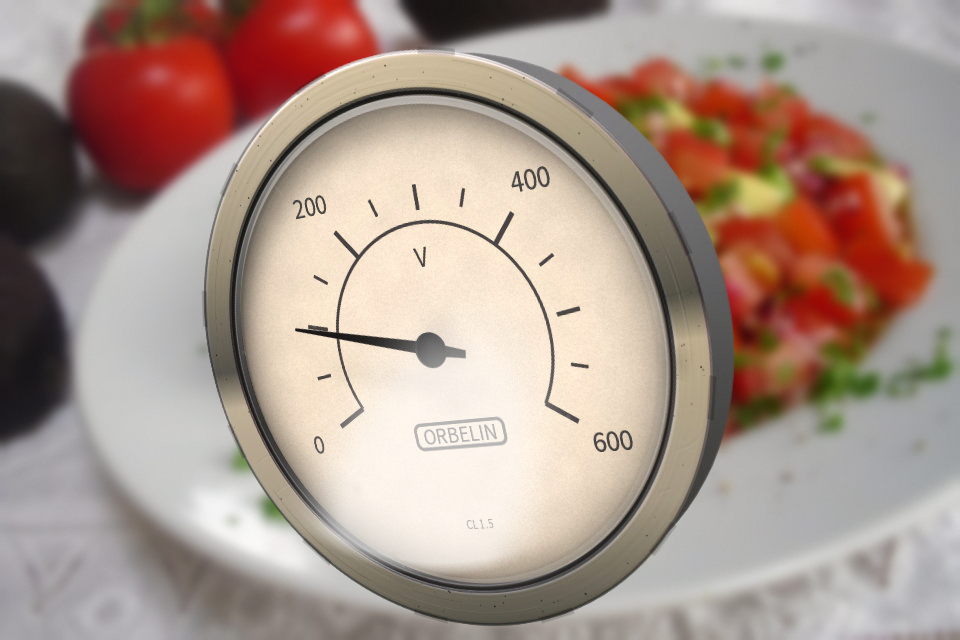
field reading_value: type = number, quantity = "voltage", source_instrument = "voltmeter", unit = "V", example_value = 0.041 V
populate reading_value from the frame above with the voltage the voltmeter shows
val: 100 V
